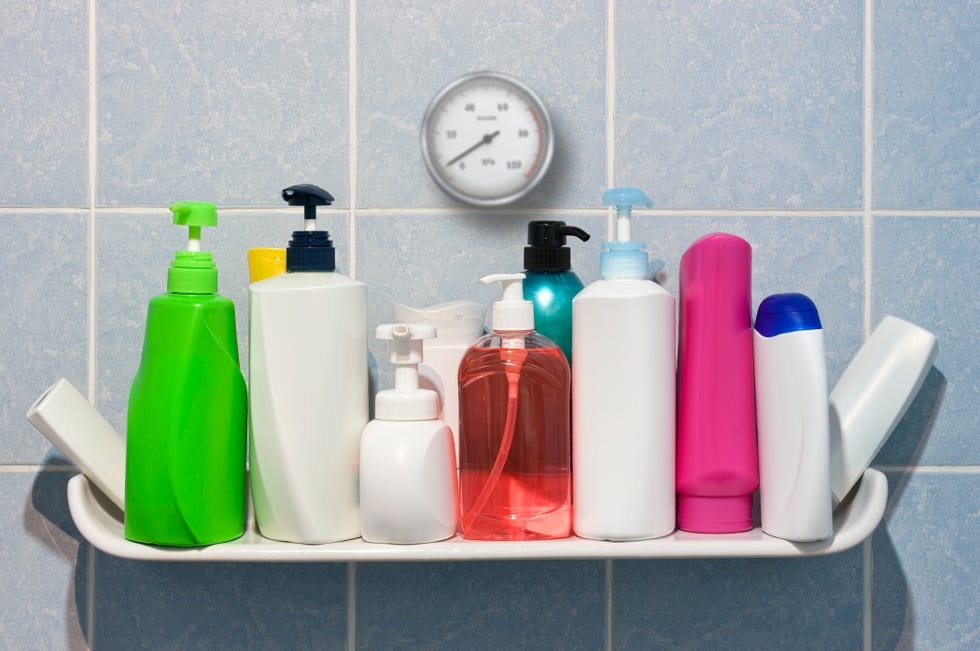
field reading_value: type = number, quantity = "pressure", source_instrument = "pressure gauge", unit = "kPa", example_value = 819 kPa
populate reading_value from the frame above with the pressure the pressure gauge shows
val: 5 kPa
